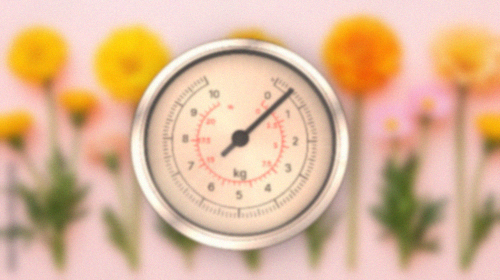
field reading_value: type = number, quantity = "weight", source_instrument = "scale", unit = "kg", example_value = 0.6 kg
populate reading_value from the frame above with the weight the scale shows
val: 0.5 kg
